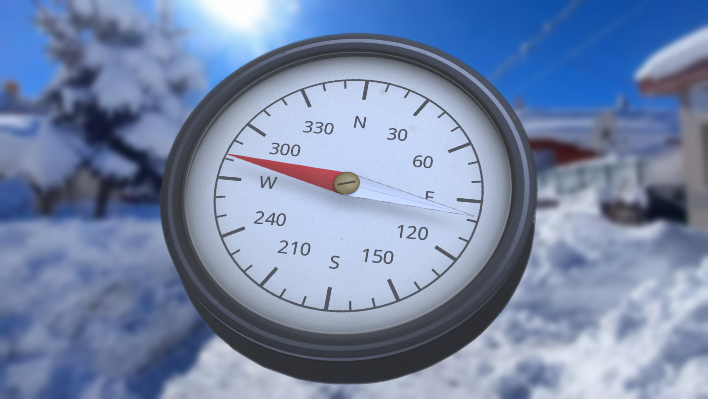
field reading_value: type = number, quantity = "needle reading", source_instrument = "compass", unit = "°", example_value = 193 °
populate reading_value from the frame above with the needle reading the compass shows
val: 280 °
